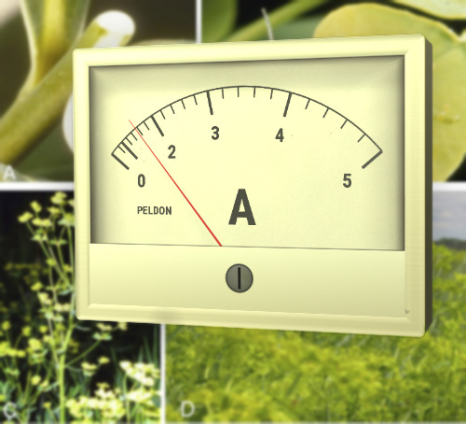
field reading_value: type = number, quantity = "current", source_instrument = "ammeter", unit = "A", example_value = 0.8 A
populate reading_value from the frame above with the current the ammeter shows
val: 1.6 A
